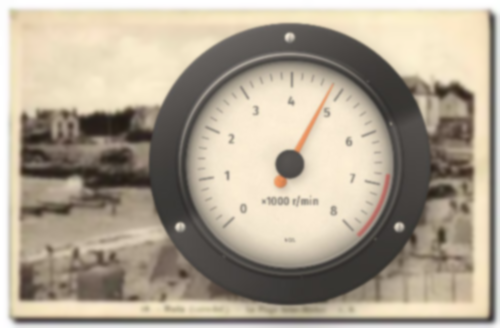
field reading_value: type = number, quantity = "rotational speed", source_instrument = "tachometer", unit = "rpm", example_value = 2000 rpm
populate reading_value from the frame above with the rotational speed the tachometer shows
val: 4800 rpm
